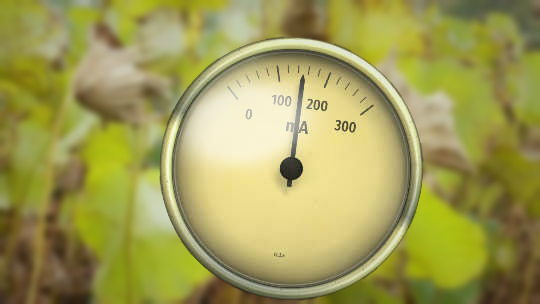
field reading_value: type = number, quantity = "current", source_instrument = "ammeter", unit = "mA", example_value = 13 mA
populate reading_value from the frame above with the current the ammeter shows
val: 150 mA
